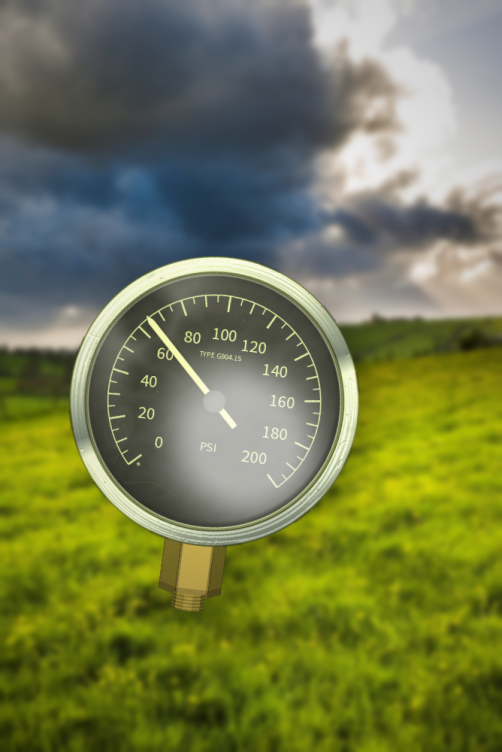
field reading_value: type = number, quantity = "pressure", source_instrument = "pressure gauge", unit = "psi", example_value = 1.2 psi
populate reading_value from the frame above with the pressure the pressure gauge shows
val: 65 psi
